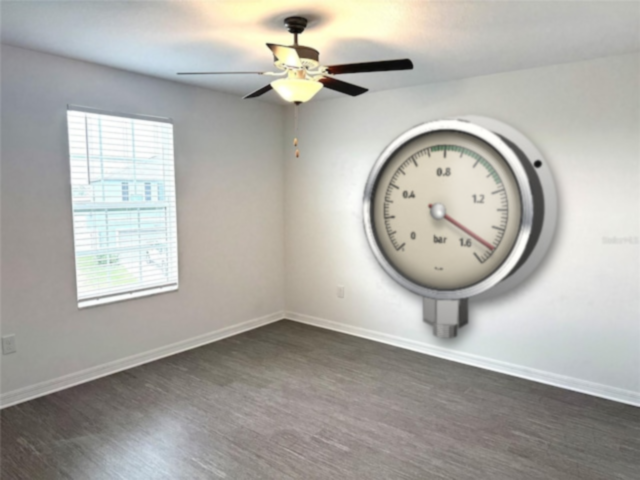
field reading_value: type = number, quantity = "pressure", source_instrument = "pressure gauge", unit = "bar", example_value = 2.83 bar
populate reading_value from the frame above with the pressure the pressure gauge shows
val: 1.5 bar
